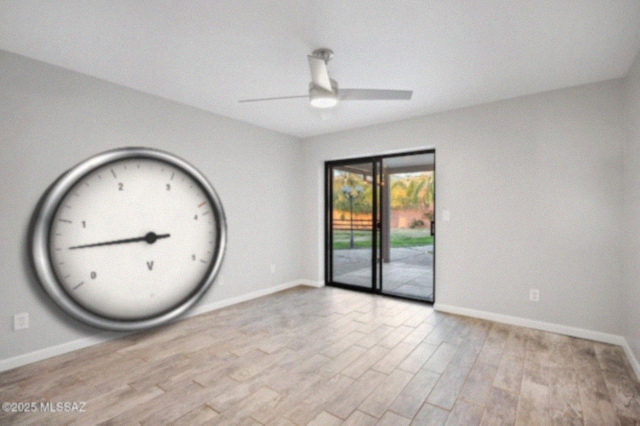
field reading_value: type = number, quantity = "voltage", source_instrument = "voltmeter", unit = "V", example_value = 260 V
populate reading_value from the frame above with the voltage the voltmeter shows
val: 0.6 V
